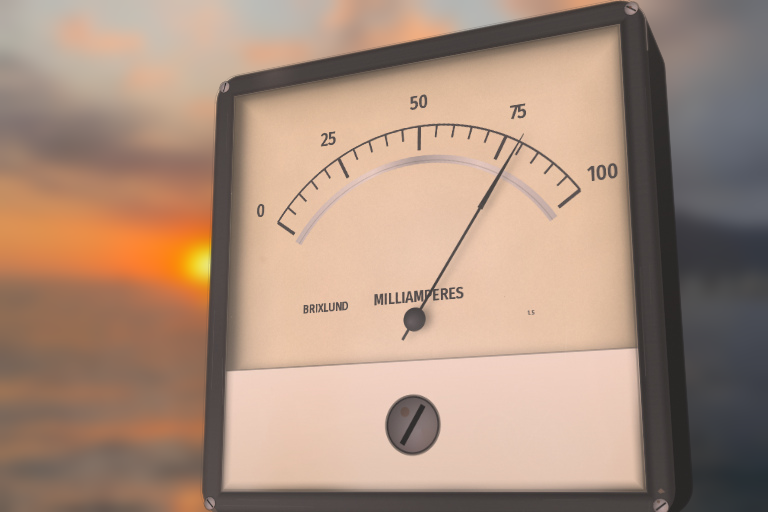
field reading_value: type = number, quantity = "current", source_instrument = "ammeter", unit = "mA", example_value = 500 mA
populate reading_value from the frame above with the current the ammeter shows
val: 80 mA
